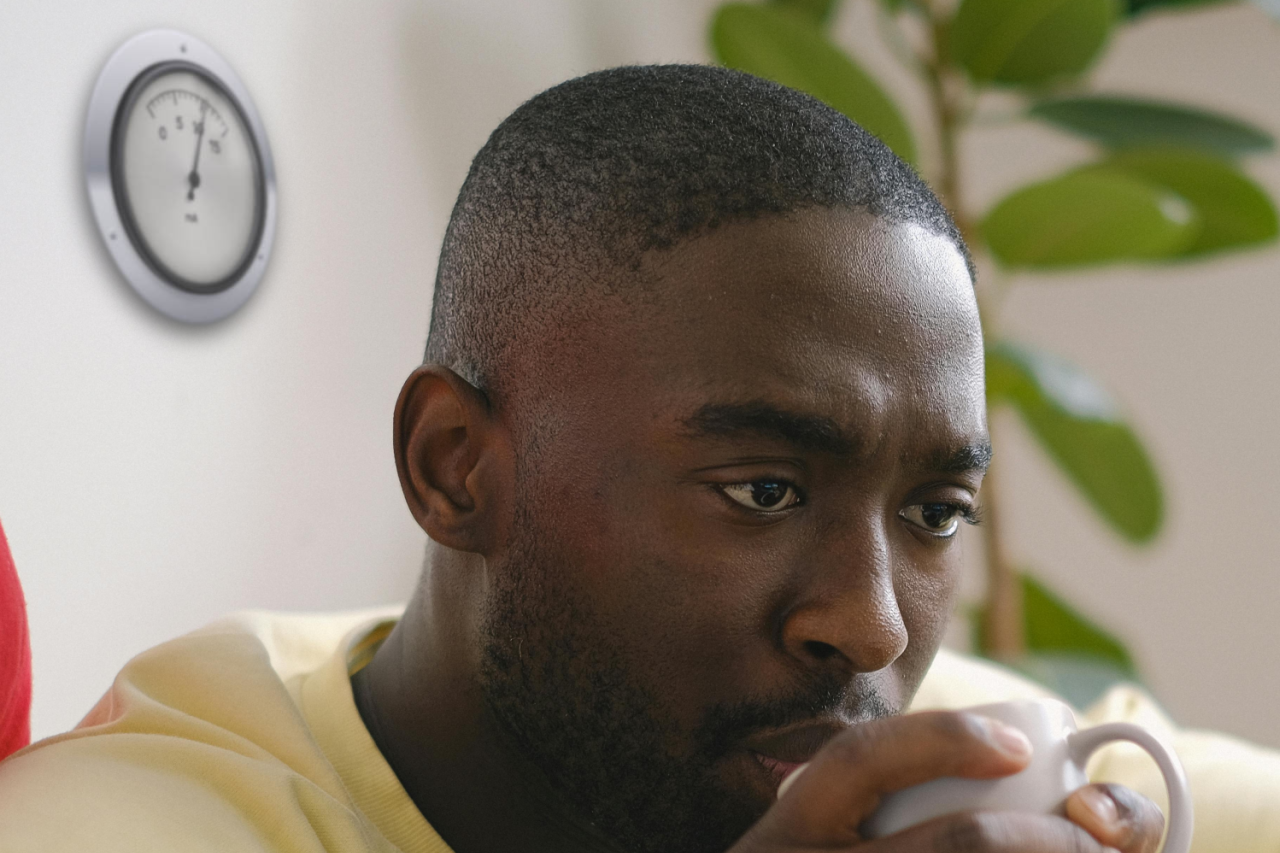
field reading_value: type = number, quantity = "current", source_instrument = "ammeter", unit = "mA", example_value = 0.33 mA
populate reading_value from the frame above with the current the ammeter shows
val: 10 mA
